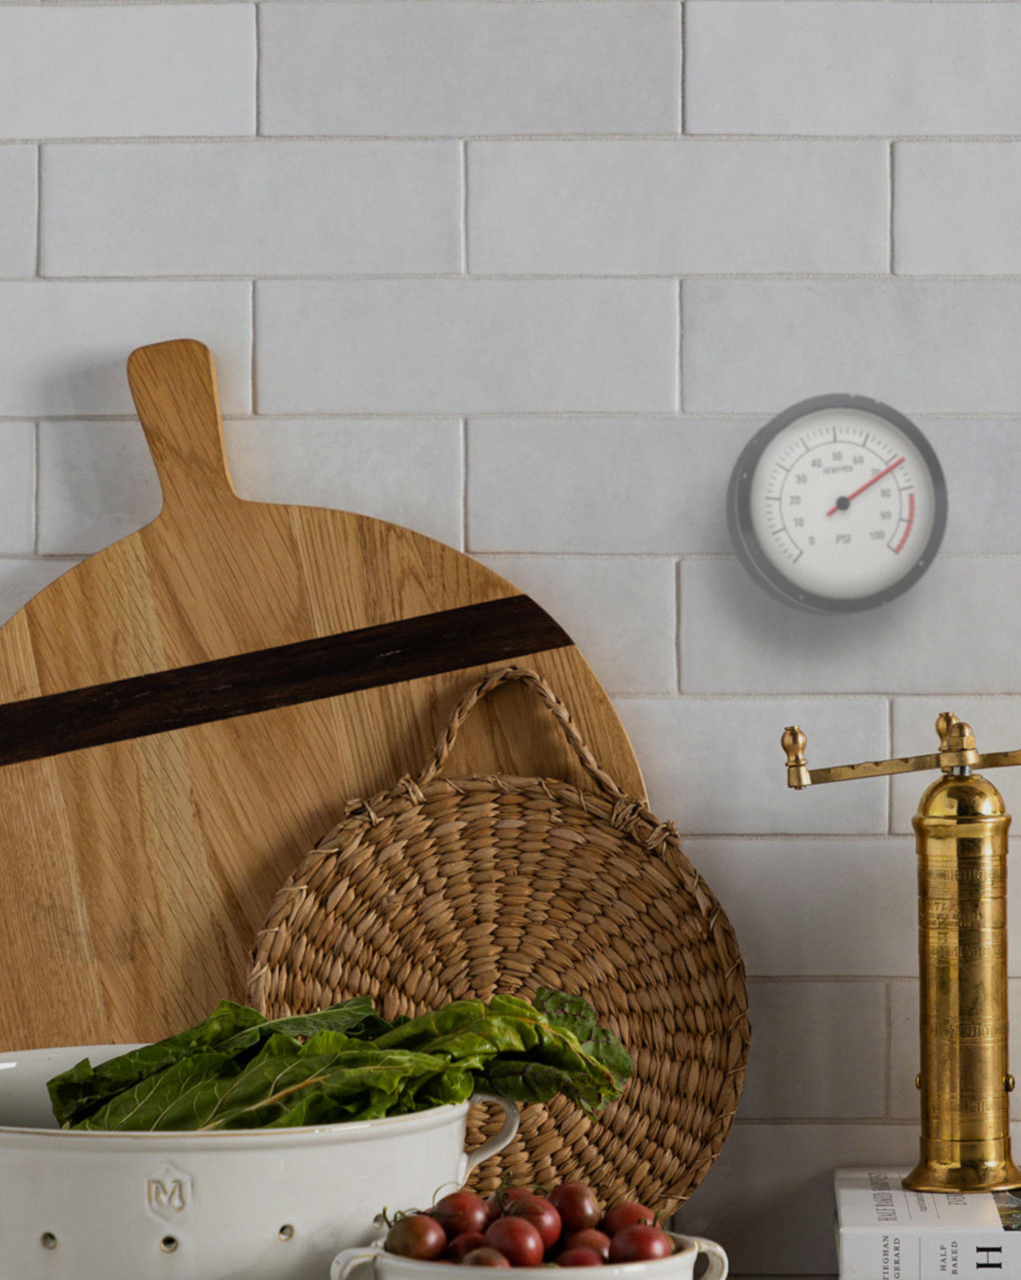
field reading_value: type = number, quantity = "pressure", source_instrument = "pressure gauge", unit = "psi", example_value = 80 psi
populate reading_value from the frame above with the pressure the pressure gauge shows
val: 72 psi
